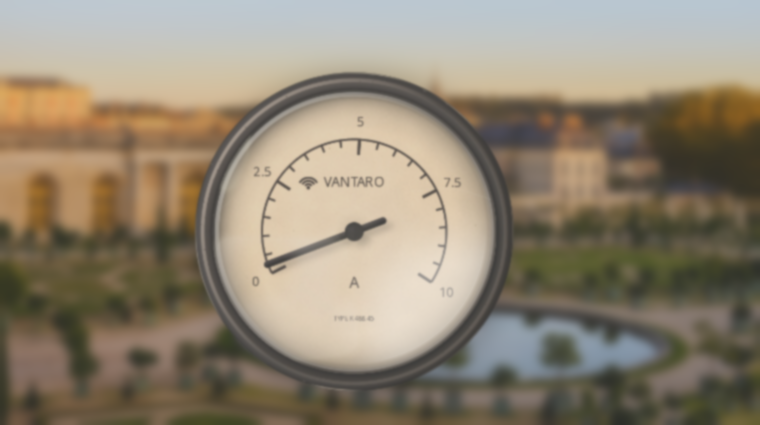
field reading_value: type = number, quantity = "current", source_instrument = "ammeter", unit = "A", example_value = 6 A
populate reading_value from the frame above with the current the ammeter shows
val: 0.25 A
